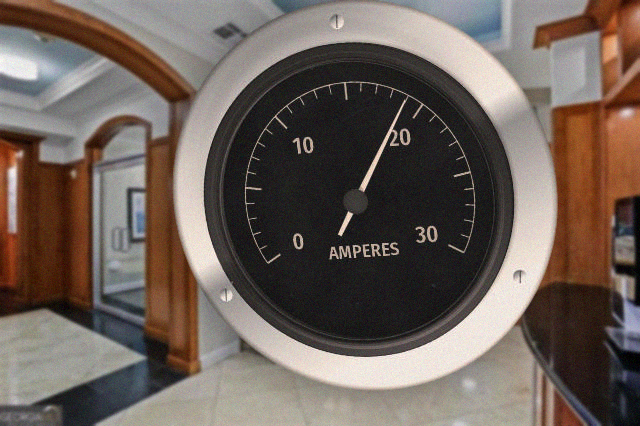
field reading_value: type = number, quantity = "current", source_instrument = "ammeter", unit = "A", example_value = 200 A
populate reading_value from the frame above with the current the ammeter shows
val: 19 A
